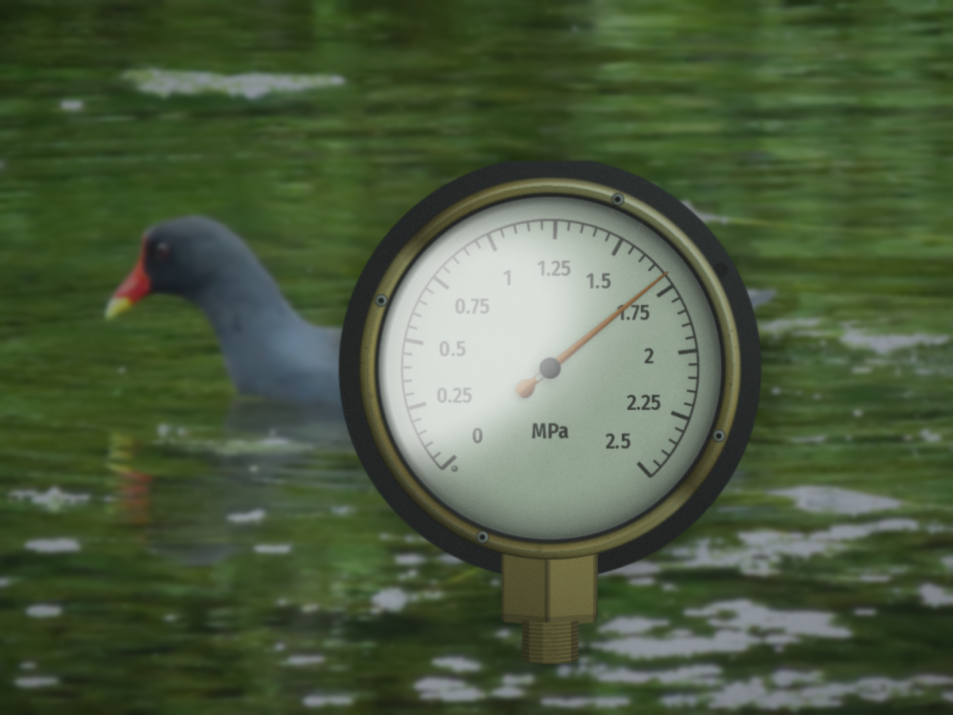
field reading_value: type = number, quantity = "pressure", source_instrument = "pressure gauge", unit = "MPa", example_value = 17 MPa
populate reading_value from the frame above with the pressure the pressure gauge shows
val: 1.7 MPa
